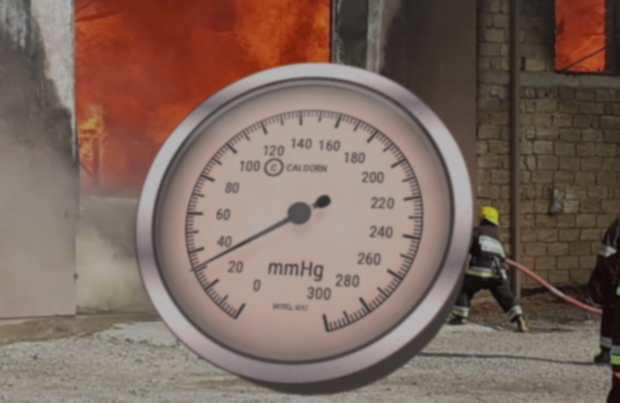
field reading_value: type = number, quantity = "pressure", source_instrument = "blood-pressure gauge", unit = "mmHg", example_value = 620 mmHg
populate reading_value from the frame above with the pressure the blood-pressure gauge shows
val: 30 mmHg
